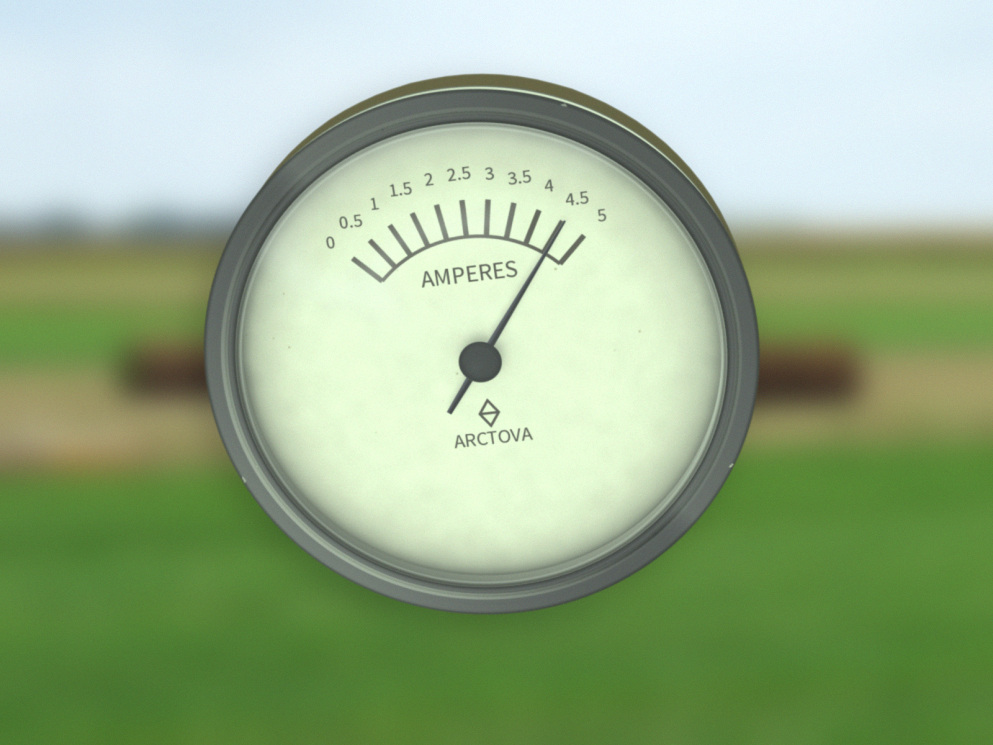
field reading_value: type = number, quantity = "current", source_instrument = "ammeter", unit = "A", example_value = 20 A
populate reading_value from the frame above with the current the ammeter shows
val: 4.5 A
